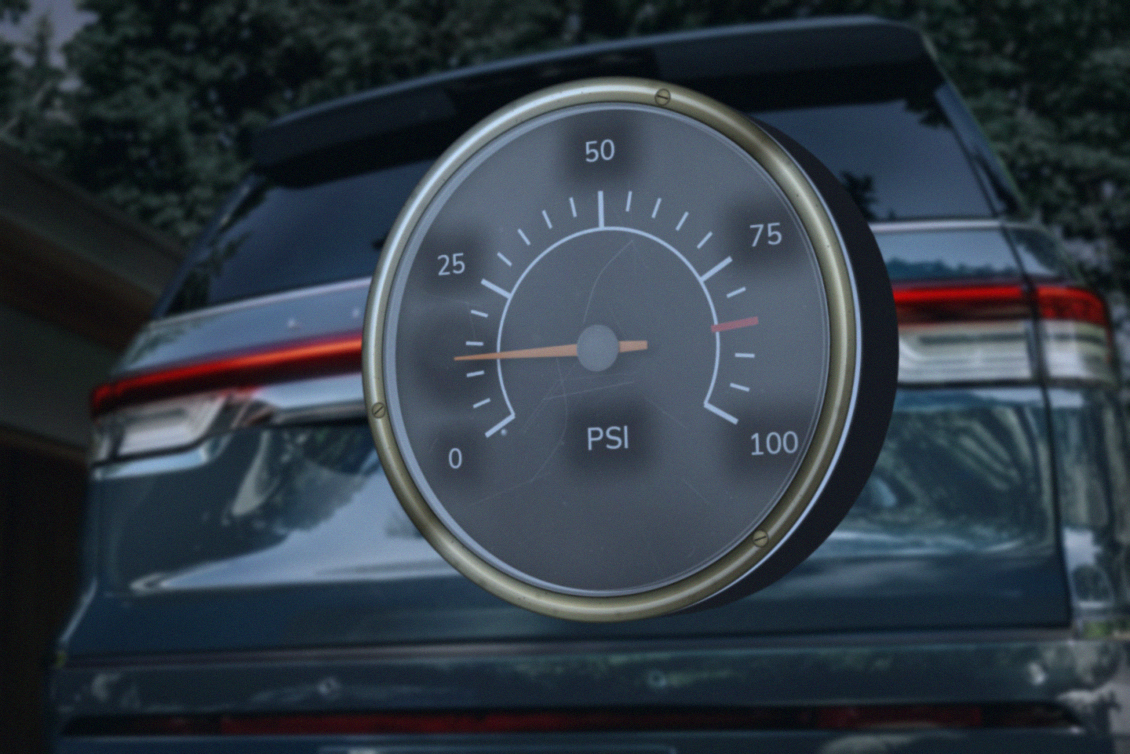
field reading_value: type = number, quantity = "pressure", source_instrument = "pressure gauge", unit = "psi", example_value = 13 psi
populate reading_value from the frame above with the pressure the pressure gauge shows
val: 12.5 psi
